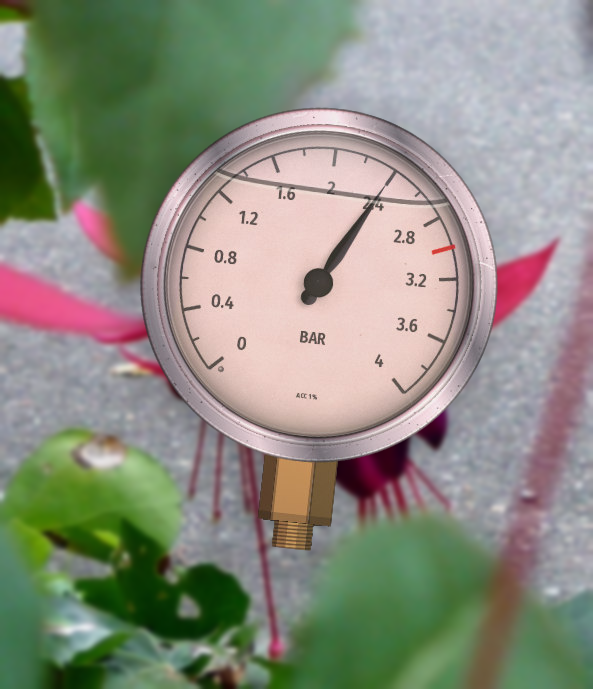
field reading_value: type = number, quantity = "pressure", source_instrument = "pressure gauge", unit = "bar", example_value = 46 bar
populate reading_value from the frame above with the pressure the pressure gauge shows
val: 2.4 bar
